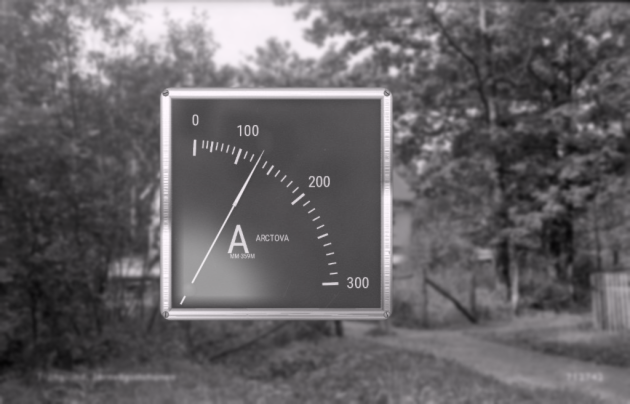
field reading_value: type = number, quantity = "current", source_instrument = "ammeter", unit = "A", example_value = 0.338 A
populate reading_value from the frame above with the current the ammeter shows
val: 130 A
